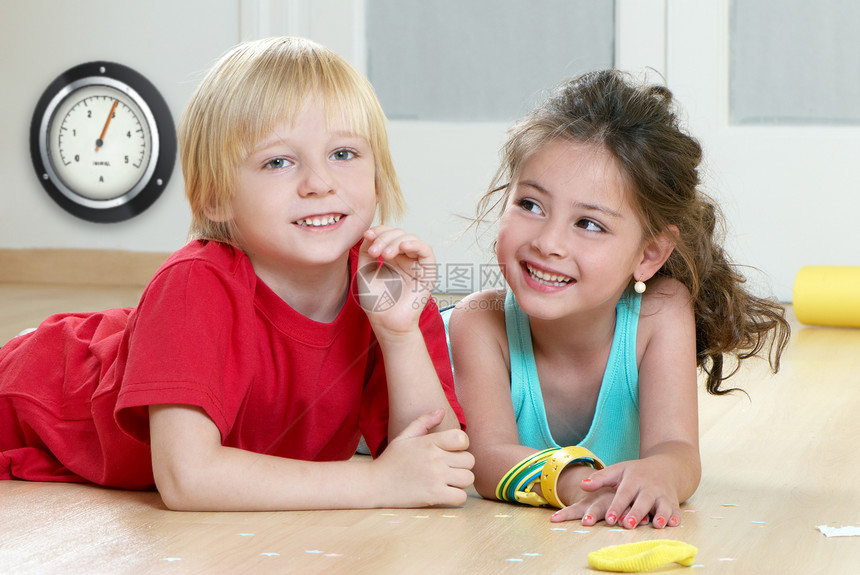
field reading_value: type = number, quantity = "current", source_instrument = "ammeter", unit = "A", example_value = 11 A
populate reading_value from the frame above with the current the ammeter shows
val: 3 A
